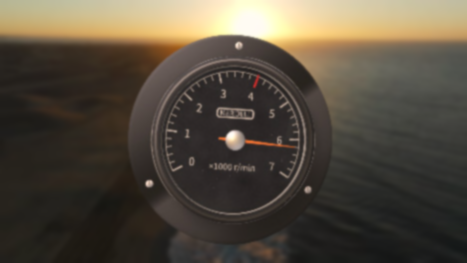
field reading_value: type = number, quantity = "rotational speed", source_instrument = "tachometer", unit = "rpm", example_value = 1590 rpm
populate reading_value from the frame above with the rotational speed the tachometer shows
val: 6200 rpm
